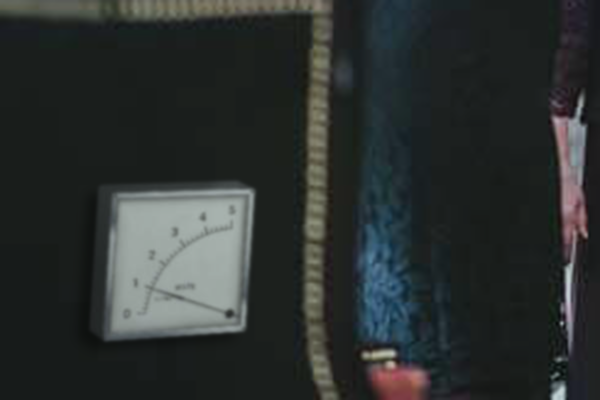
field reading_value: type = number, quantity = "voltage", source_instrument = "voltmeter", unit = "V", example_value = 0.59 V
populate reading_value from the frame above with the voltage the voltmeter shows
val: 1 V
